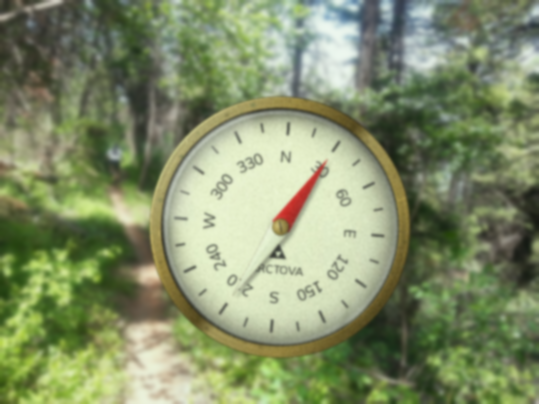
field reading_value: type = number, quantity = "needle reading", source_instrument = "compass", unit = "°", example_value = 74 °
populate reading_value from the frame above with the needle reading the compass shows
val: 30 °
